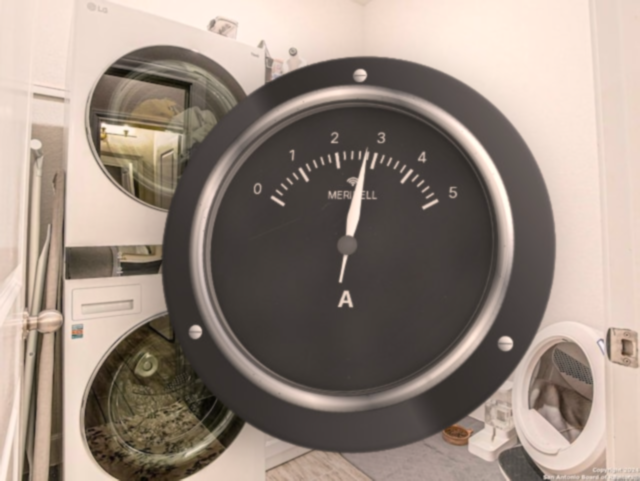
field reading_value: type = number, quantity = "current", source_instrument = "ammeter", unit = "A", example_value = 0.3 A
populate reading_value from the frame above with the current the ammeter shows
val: 2.8 A
